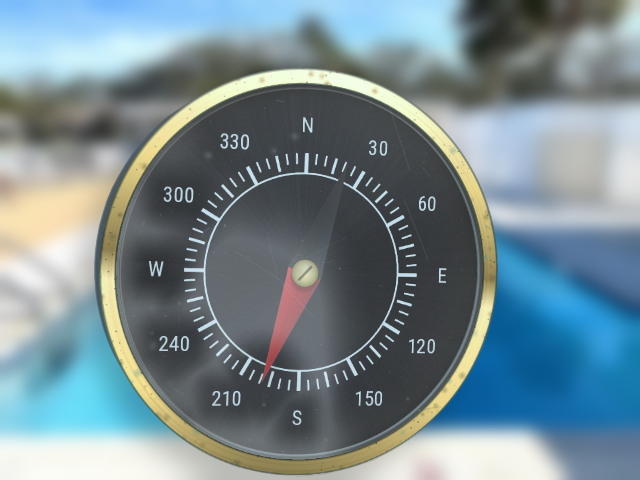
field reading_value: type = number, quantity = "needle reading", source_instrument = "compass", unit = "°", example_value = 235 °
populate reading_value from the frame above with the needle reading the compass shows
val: 200 °
